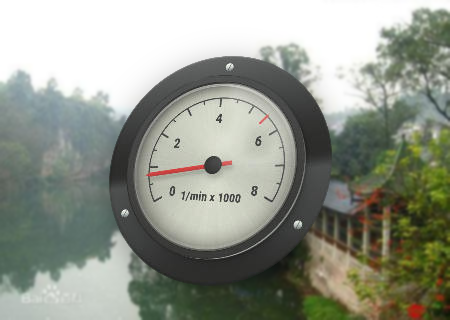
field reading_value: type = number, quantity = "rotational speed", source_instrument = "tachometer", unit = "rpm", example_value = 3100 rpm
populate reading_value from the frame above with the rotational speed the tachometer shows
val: 750 rpm
